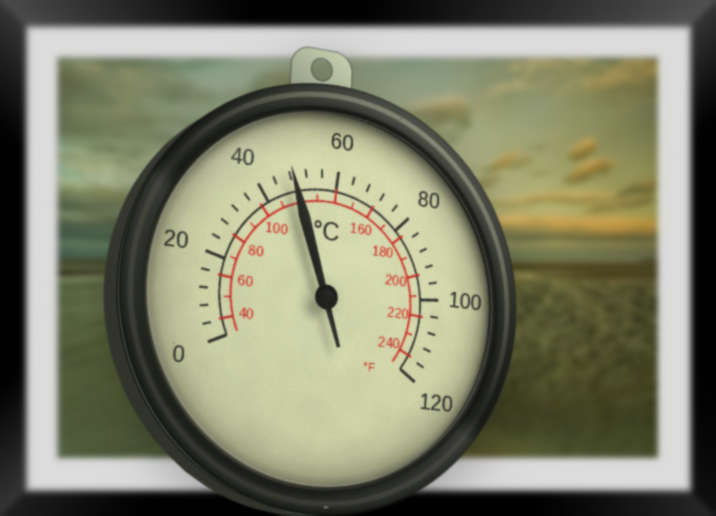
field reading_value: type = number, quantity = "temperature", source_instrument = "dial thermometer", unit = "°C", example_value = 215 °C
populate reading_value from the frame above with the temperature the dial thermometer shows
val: 48 °C
